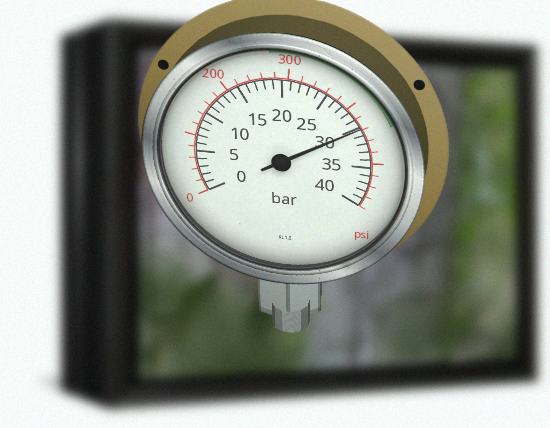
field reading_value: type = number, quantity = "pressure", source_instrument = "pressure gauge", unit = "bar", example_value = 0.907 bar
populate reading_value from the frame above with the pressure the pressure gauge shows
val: 30 bar
